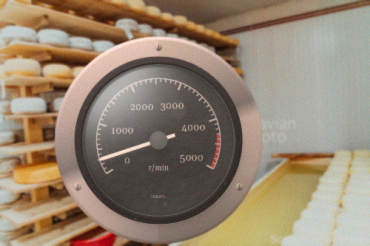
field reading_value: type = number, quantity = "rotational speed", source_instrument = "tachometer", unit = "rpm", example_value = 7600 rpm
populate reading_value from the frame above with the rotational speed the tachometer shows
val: 300 rpm
